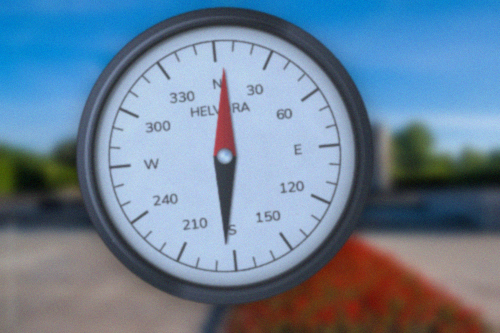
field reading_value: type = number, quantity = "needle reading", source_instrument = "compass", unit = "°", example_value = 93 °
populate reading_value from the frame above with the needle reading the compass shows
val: 5 °
